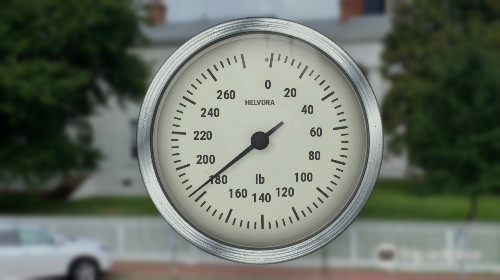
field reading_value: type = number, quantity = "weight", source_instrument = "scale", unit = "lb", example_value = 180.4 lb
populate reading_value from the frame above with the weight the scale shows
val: 184 lb
